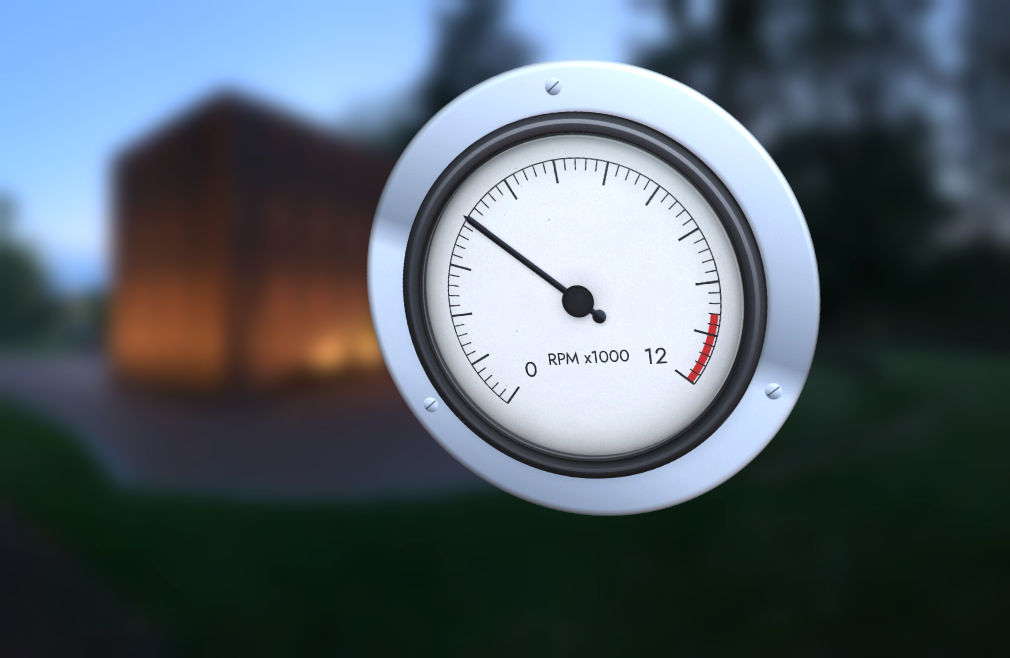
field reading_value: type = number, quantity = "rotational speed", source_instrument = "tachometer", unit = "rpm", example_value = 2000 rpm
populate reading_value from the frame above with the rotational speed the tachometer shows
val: 4000 rpm
